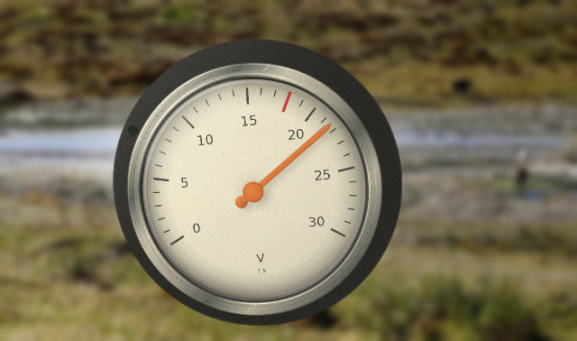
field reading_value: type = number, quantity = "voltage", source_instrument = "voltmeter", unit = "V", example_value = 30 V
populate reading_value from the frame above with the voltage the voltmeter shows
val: 21.5 V
